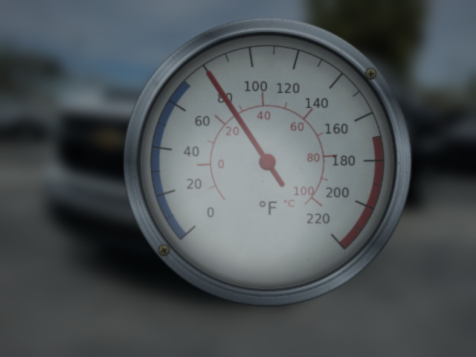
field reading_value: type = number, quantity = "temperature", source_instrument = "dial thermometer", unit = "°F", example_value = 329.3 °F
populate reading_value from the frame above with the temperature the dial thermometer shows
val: 80 °F
